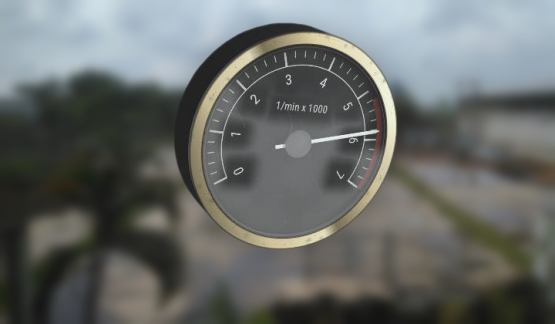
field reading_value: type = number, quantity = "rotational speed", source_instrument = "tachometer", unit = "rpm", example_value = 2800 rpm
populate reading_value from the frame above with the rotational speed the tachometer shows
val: 5800 rpm
